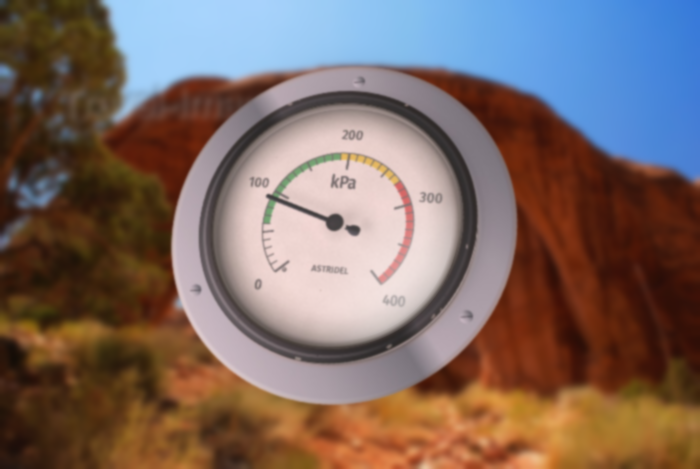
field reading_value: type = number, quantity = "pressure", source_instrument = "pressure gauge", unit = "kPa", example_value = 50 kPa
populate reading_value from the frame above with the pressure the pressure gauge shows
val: 90 kPa
